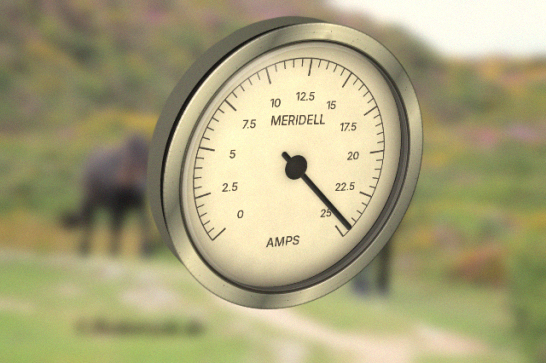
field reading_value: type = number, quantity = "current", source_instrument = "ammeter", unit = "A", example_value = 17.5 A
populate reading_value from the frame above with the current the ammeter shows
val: 24.5 A
